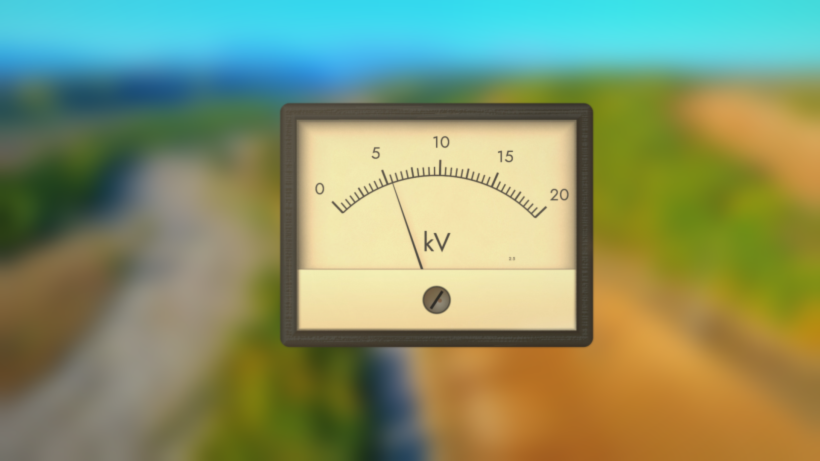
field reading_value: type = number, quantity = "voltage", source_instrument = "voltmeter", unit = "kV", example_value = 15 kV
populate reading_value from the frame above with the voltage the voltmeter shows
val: 5.5 kV
